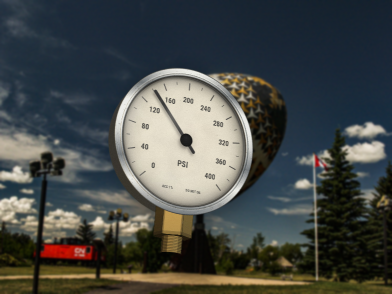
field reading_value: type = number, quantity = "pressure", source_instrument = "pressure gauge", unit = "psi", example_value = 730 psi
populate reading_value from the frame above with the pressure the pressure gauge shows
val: 140 psi
